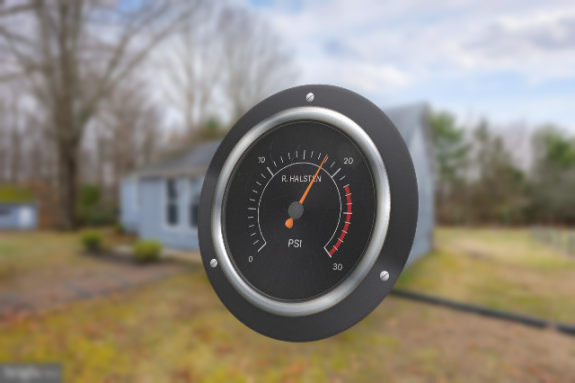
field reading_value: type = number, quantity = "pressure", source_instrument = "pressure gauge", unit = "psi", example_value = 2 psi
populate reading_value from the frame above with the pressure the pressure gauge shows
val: 18 psi
